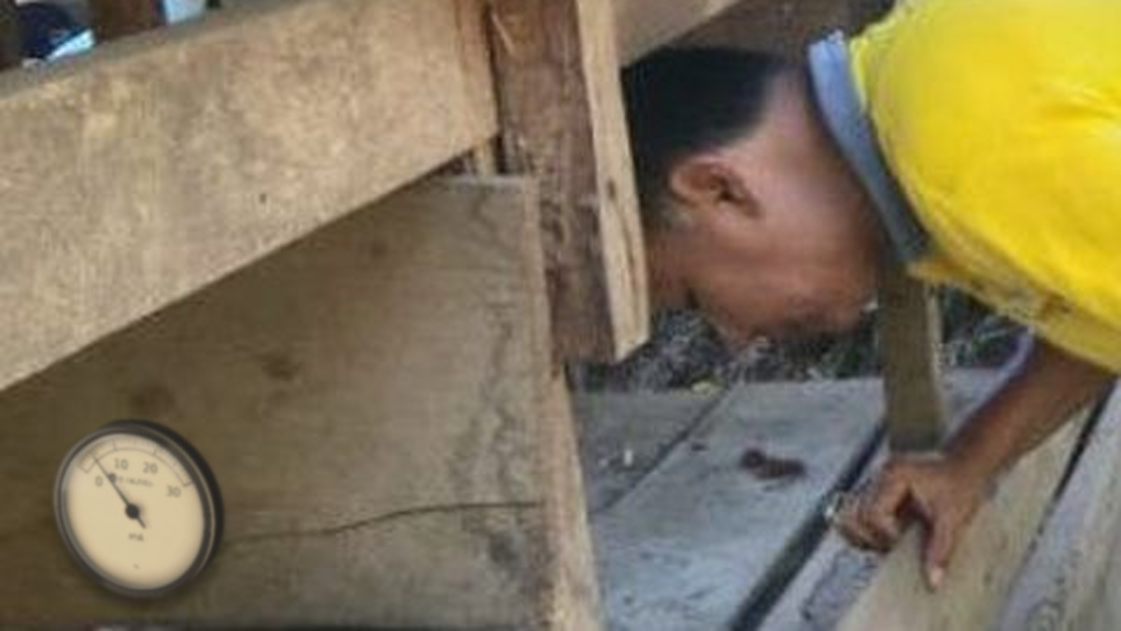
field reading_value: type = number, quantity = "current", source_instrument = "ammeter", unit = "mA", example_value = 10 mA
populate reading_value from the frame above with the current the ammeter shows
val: 5 mA
